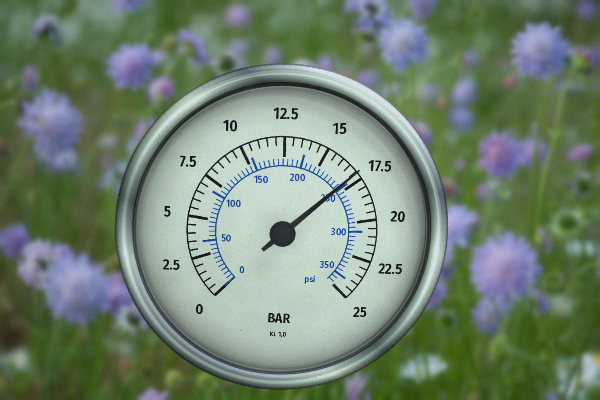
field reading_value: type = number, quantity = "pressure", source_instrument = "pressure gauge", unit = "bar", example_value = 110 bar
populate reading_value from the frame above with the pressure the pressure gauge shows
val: 17 bar
